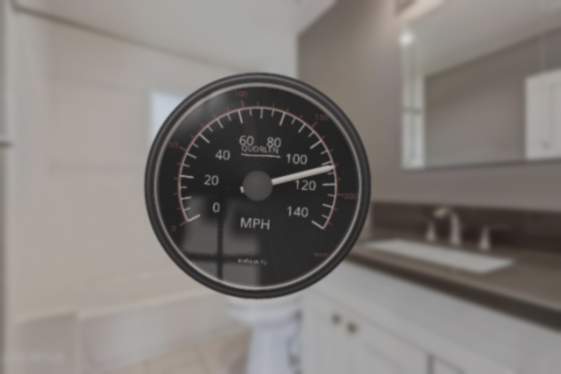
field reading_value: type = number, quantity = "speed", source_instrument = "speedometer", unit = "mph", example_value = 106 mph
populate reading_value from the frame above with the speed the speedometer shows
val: 112.5 mph
